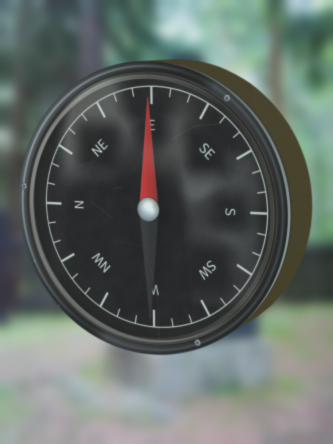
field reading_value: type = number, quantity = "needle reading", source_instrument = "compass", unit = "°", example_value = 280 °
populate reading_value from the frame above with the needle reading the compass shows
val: 90 °
